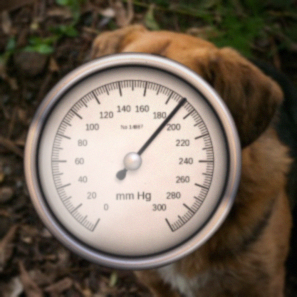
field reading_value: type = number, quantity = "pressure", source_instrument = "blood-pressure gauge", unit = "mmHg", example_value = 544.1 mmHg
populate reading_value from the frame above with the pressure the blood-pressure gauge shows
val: 190 mmHg
